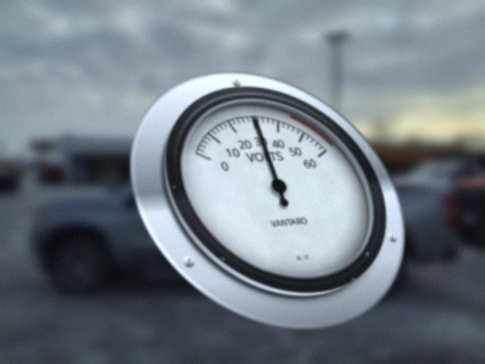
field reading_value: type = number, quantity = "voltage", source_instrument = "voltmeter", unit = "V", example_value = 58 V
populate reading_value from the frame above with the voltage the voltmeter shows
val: 30 V
